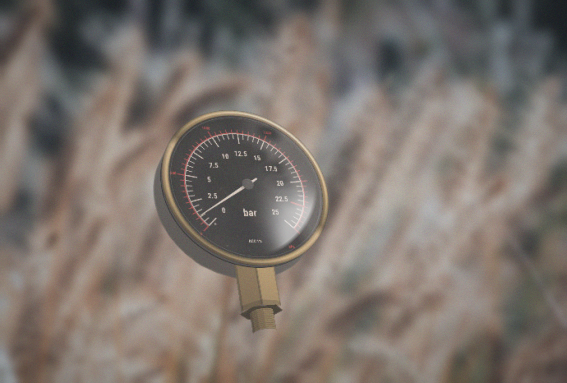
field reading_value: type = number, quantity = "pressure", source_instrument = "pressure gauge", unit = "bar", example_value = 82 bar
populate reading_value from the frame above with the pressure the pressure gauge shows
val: 1 bar
